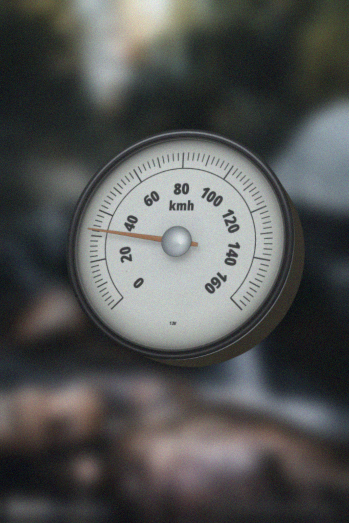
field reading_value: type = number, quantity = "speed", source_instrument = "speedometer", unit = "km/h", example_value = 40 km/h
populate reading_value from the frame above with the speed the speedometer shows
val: 32 km/h
